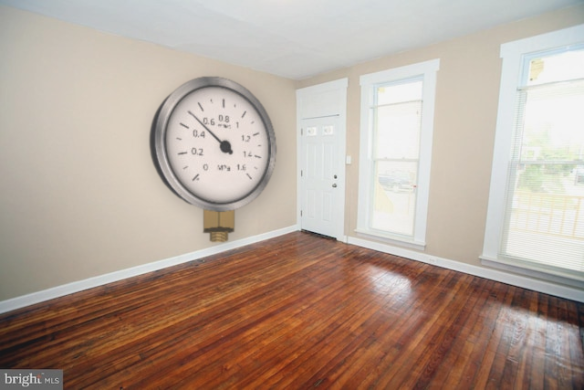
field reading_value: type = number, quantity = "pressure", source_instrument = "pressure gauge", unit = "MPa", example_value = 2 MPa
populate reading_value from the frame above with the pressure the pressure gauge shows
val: 0.5 MPa
